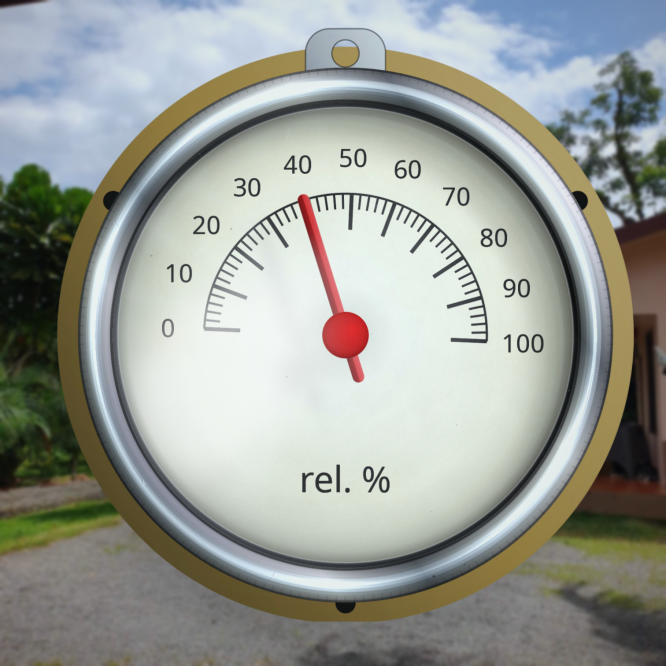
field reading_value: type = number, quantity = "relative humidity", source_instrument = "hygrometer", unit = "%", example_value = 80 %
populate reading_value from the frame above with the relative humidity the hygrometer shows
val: 39 %
